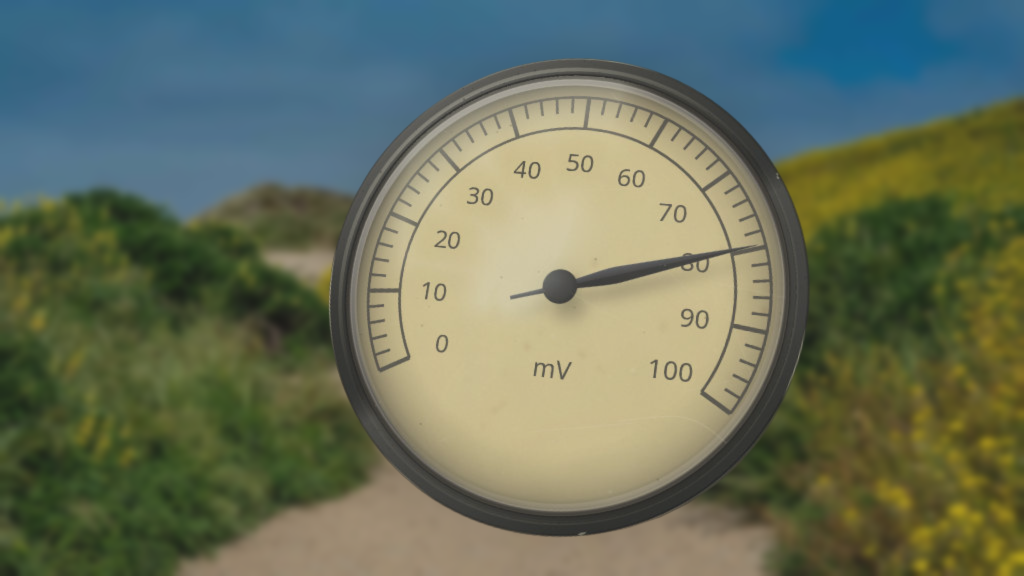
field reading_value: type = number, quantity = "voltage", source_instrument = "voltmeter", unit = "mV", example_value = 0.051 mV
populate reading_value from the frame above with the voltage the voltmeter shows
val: 80 mV
